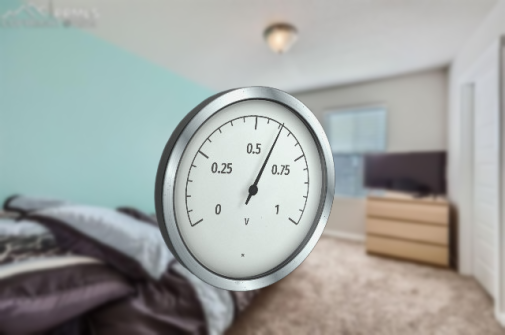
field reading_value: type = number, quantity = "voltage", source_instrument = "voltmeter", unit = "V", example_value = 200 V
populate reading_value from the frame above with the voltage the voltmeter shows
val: 0.6 V
